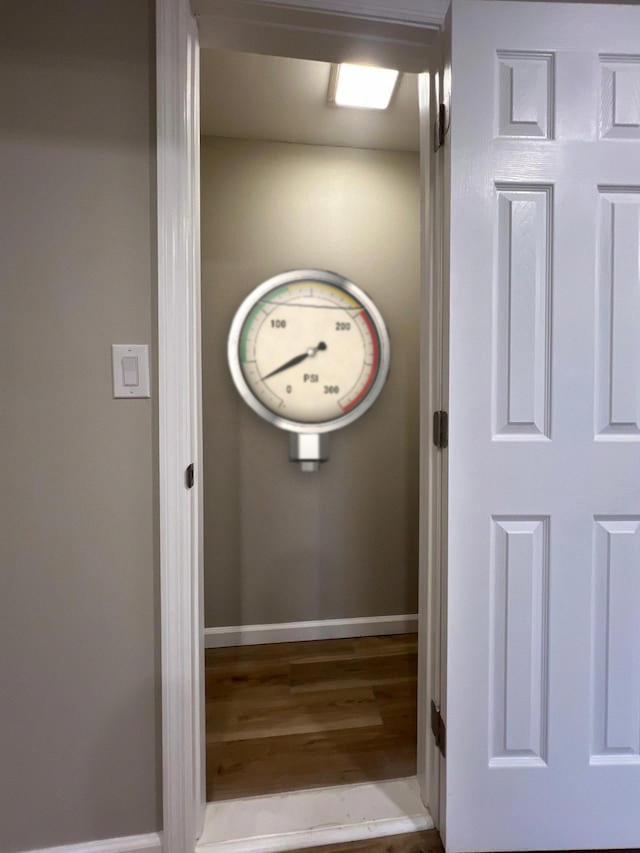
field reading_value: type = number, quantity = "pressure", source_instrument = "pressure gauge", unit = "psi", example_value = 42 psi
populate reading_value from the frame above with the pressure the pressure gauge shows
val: 30 psi
